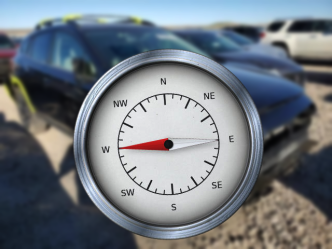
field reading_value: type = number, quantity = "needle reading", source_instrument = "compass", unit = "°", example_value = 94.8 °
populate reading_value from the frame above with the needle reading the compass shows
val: 270 °
